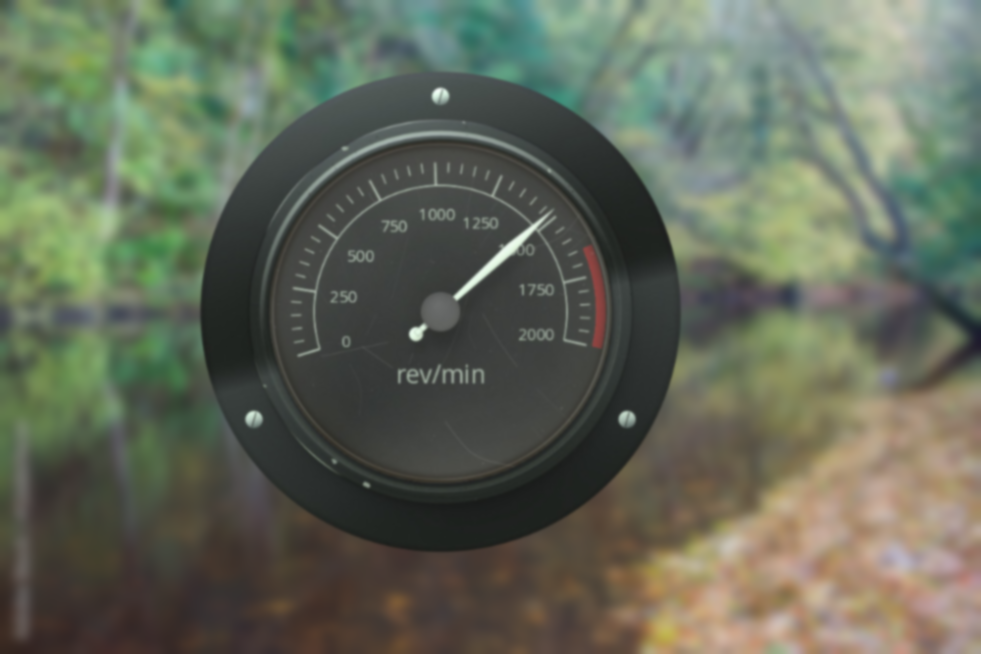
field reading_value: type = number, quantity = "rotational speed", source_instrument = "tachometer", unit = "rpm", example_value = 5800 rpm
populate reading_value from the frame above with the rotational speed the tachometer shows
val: 1475 rpm
